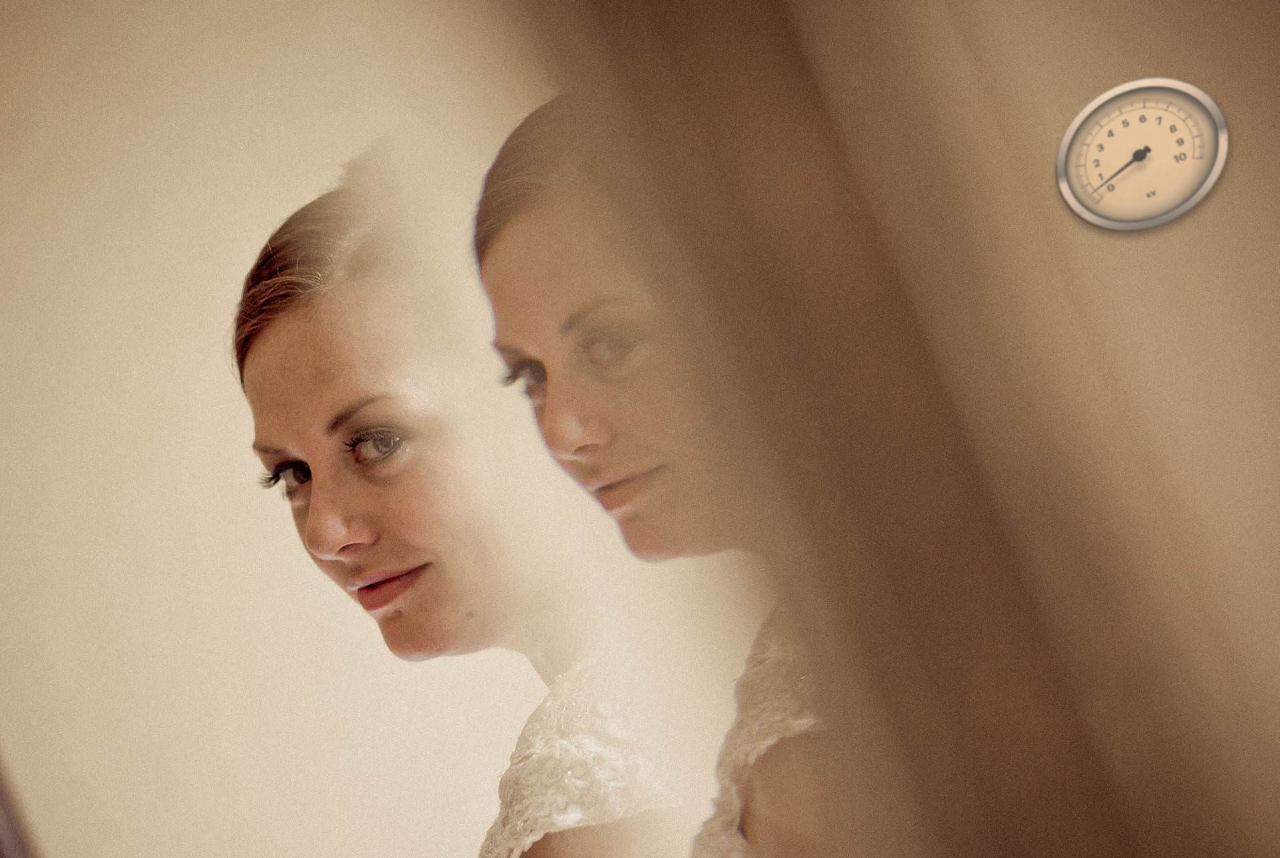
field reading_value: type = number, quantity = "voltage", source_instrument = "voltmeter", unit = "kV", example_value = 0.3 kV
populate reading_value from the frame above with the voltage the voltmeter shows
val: 0.5 kV
